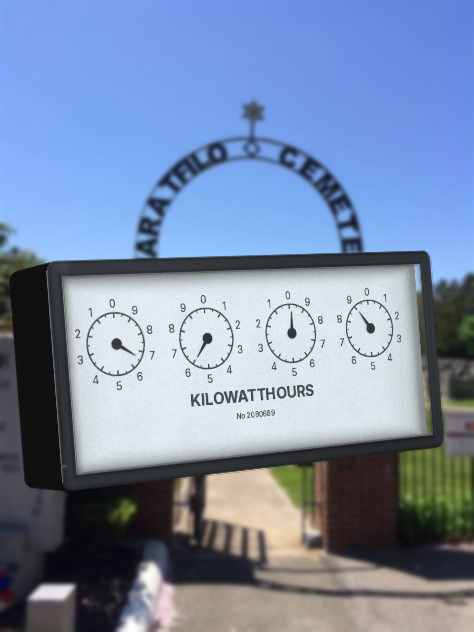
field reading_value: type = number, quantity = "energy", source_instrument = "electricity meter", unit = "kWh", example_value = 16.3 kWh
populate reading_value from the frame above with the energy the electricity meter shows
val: 6599 kWh
